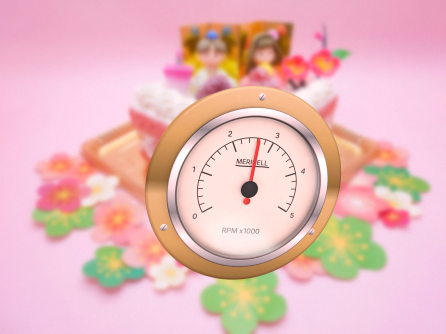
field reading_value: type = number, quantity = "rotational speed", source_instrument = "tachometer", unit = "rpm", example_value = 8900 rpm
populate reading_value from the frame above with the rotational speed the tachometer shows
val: 2600 rpm
